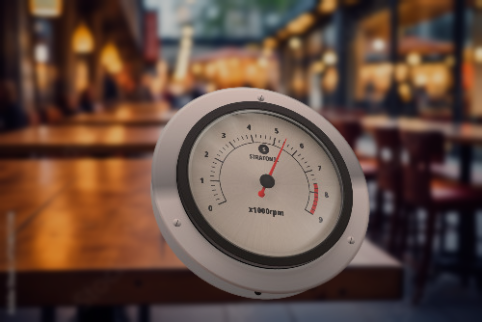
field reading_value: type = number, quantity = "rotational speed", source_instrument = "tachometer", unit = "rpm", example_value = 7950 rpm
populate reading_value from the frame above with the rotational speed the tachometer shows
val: 5400 rpm
